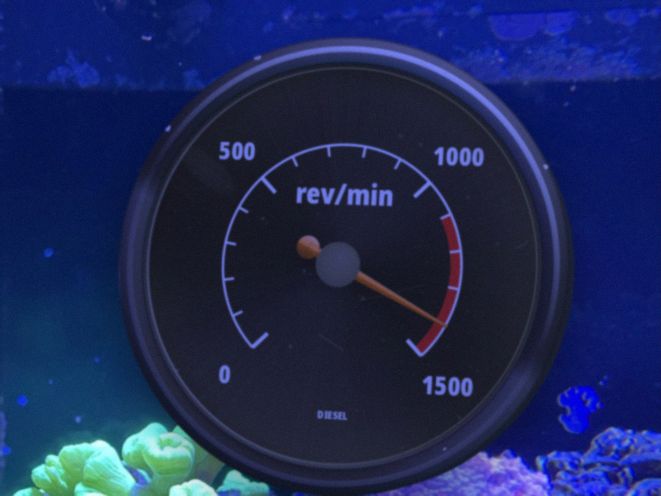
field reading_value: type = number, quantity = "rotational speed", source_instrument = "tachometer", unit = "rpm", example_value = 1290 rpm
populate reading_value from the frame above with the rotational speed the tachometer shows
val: 1400 rpm
